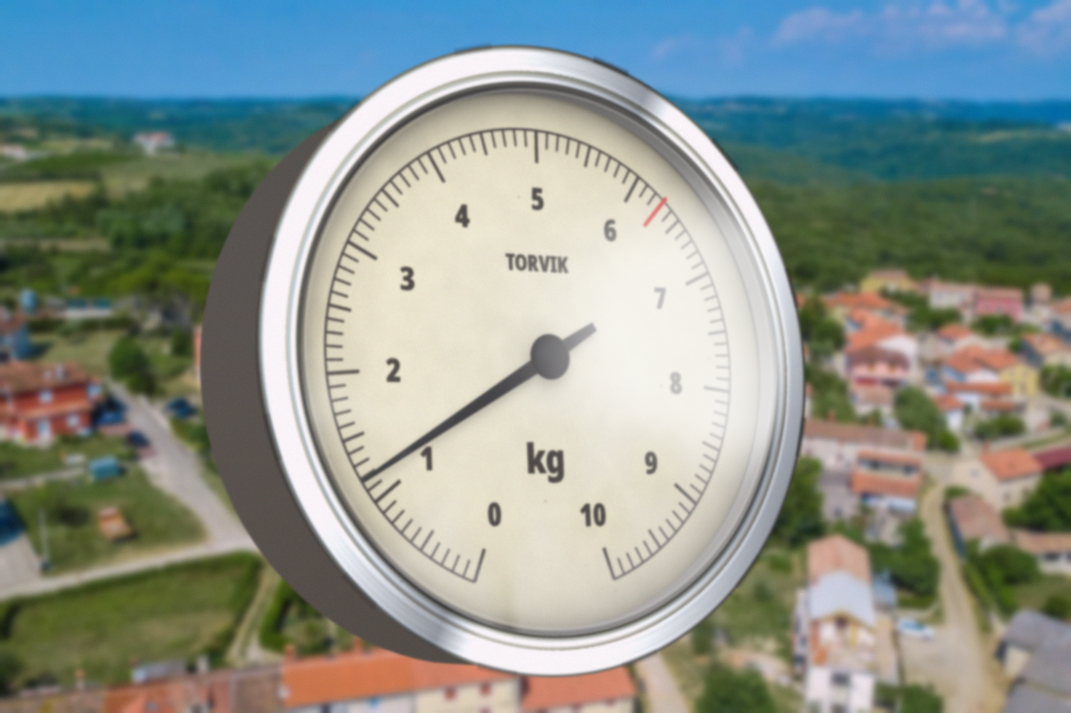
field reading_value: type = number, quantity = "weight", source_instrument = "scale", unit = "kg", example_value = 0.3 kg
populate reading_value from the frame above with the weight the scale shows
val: 1.2 kg
